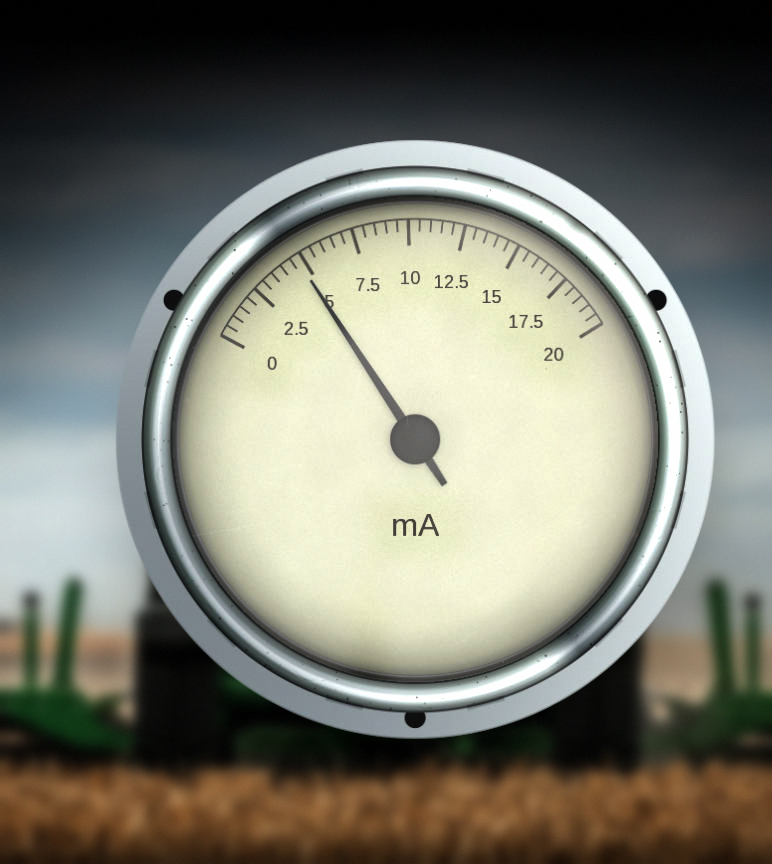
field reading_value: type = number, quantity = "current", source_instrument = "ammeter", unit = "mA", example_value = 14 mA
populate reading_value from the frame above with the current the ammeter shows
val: 4.75 mA
